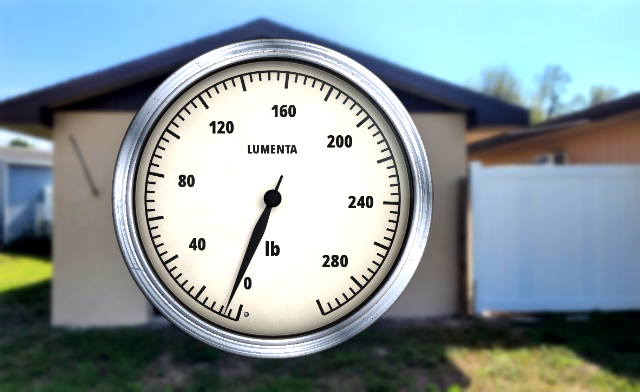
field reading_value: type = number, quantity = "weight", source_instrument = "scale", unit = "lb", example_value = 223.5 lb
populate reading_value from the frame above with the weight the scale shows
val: 6 lb
